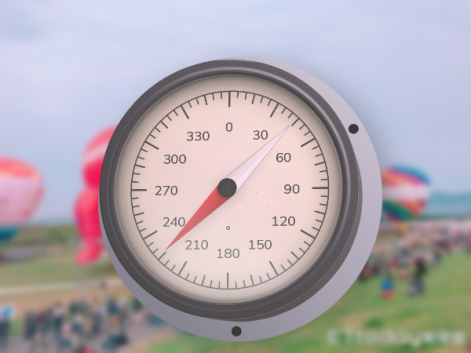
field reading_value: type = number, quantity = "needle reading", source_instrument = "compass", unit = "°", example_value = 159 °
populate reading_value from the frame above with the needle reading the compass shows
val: 225 °
